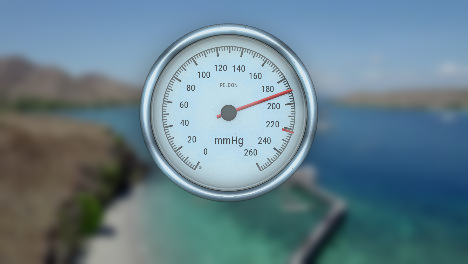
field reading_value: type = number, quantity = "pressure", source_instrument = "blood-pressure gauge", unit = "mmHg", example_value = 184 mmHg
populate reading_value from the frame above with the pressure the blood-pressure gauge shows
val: 190 mmHg
